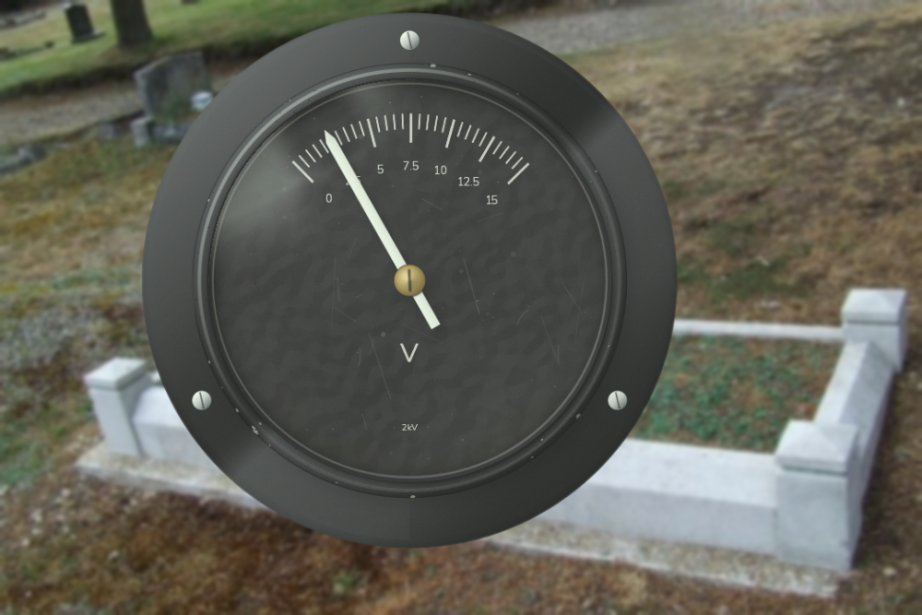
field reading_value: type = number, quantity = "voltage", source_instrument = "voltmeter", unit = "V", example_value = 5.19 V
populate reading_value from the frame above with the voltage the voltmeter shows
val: 2.5 V
